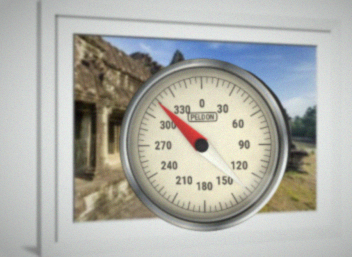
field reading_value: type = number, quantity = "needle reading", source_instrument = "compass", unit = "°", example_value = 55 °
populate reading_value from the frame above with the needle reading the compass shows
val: 315 °
